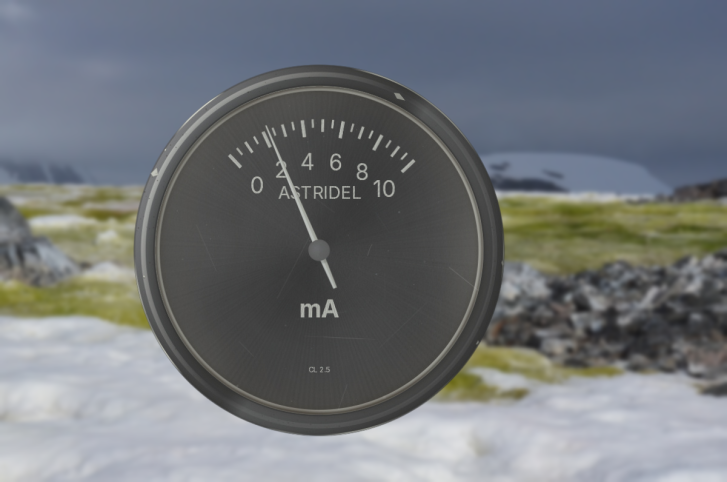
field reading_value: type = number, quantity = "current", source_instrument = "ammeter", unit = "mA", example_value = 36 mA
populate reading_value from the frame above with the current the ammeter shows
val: 2.25 mA
